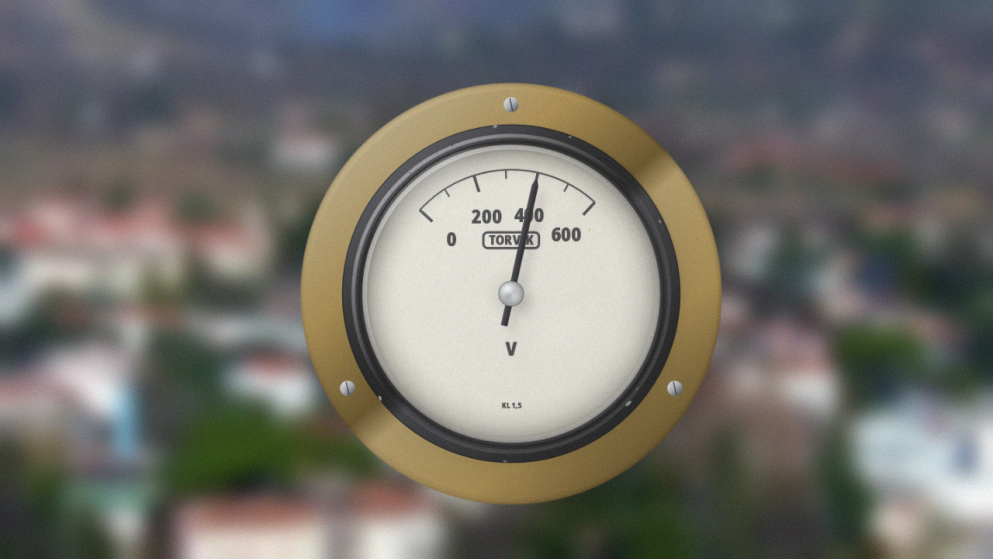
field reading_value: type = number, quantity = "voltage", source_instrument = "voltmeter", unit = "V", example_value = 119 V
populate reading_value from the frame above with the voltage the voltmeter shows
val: 400 V
